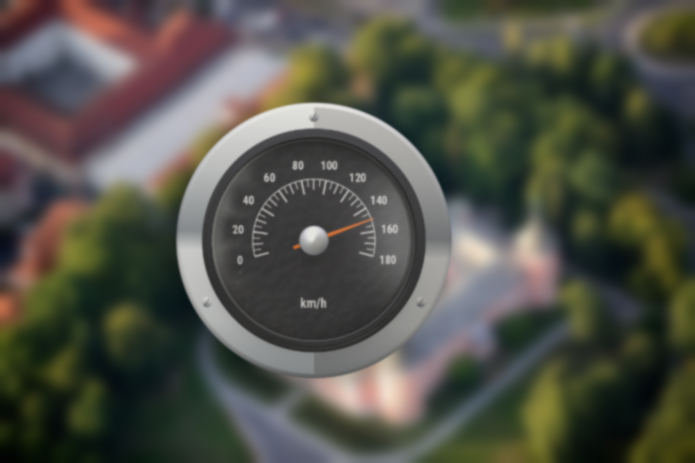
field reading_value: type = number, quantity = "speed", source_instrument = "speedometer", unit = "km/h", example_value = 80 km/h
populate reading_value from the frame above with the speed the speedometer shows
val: 150 km/h
